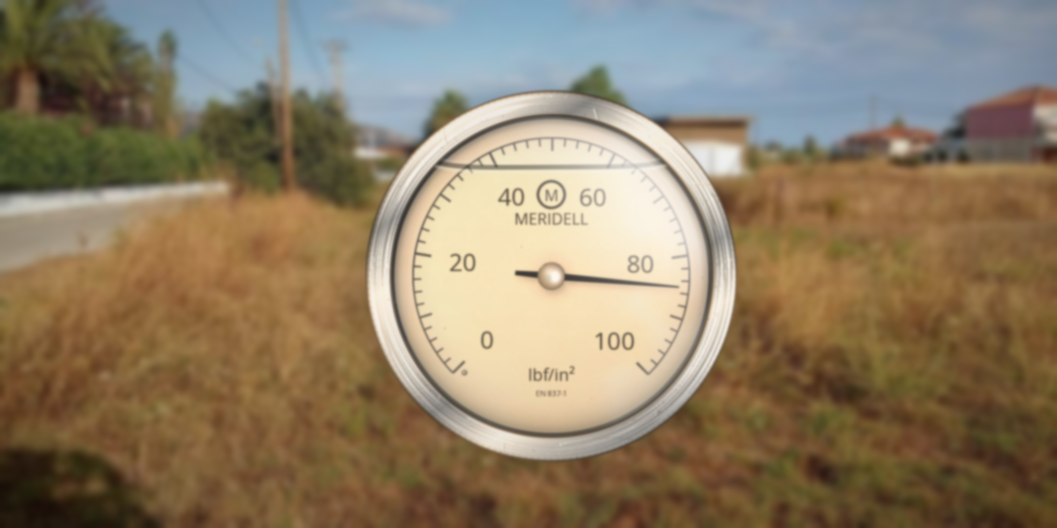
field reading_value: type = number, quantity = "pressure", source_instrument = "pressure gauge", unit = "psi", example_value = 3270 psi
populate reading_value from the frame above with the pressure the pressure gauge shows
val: 85 psi
